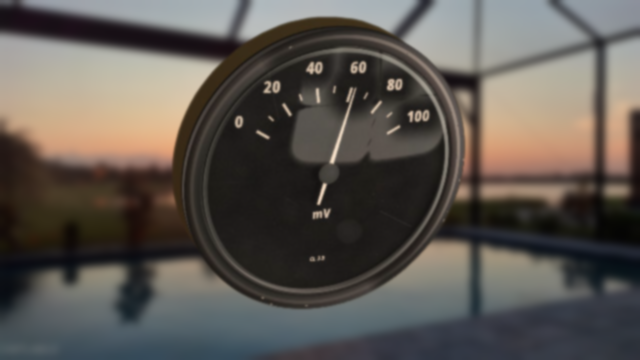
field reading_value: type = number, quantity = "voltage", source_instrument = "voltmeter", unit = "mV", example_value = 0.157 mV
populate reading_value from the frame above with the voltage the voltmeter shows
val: 60 mV
